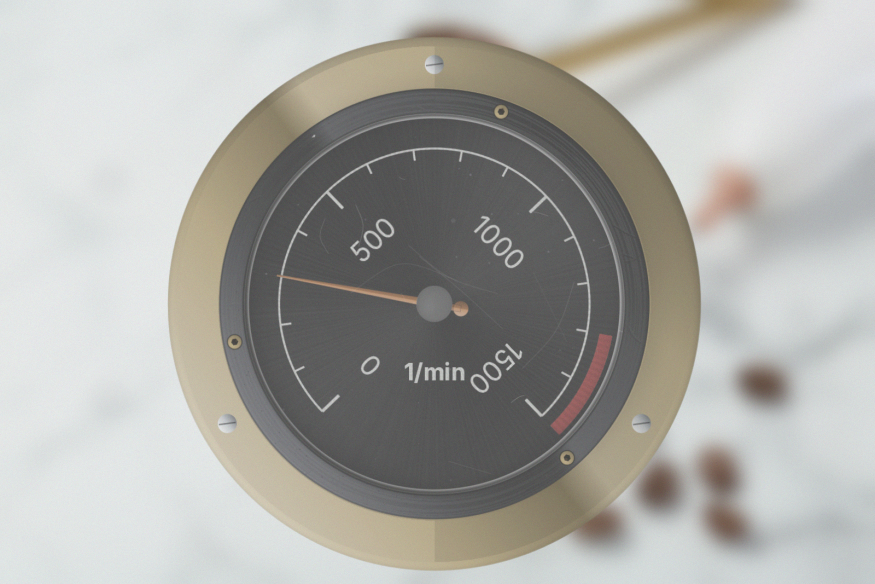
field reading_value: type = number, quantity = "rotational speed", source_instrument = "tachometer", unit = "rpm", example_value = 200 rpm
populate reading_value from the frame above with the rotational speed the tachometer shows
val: 300 rpm
